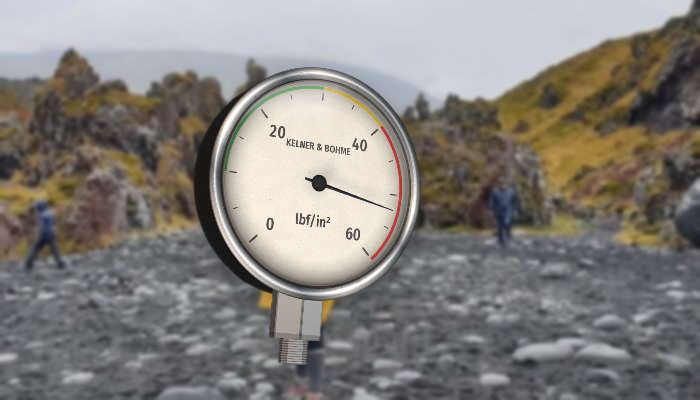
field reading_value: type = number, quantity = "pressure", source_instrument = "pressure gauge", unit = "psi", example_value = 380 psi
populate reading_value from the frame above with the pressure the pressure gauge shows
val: 52.5 psi
